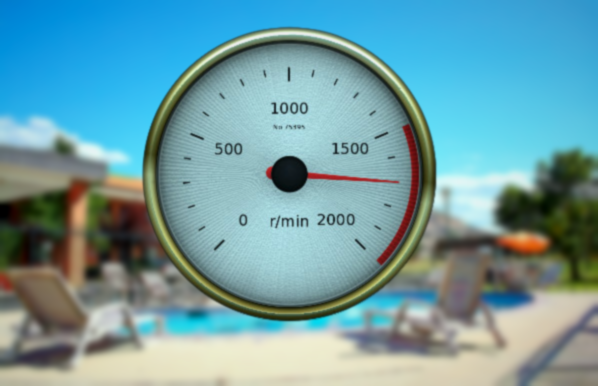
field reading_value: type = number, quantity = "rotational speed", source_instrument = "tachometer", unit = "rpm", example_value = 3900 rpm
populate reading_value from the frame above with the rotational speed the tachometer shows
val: 1700 rpm
